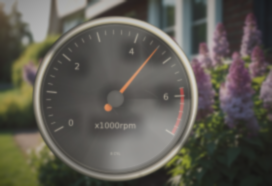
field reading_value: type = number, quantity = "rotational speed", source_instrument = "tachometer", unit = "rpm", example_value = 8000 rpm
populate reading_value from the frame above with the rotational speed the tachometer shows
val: 4600 rpm
